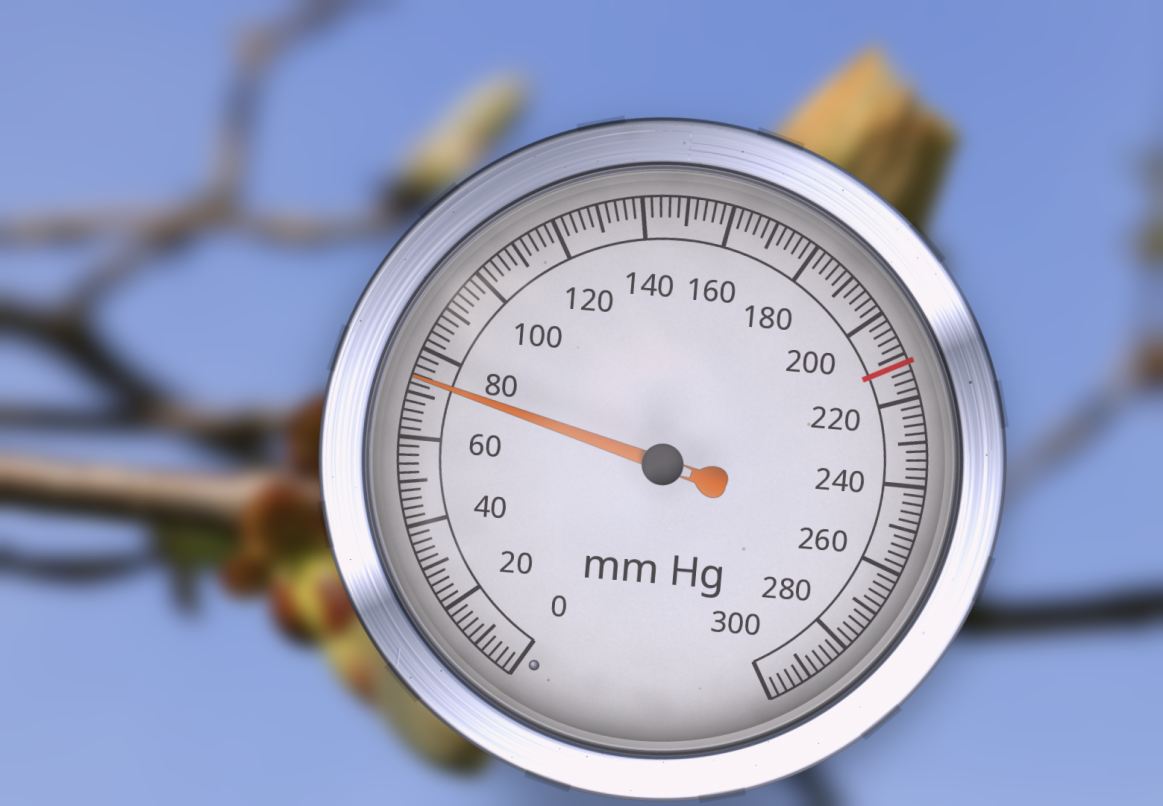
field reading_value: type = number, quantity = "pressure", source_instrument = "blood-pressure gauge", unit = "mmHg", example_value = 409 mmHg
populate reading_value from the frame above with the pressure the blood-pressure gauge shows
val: 74 mmHg
